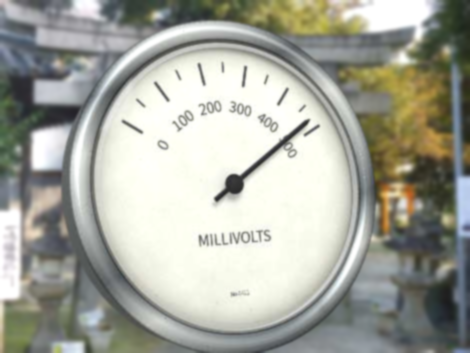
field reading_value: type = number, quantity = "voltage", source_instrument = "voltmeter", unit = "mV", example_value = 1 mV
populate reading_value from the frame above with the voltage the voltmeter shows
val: 475 mV
